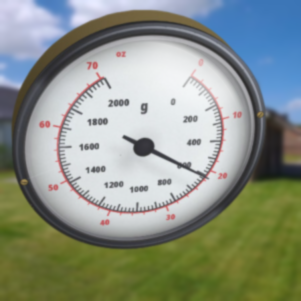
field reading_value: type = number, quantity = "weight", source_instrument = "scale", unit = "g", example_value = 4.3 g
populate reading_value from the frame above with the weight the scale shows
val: 600 g
